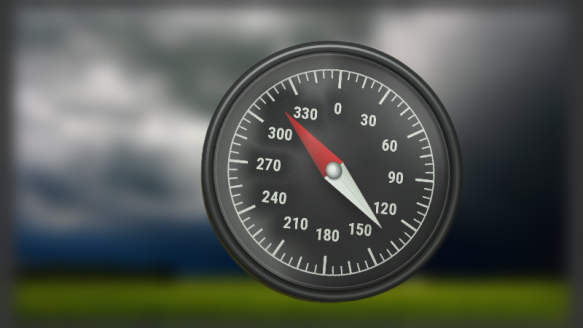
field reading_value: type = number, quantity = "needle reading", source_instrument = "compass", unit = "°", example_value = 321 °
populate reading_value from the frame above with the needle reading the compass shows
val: 315 °
